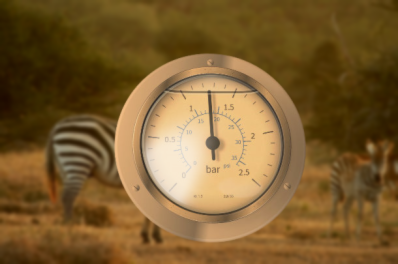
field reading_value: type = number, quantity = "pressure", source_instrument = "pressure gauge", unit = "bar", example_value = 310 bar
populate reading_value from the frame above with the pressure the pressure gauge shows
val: 1.25 bar
